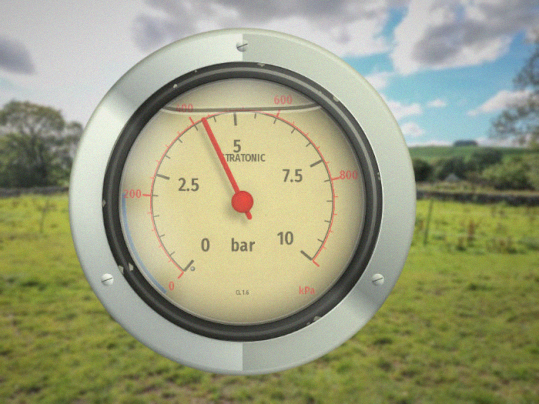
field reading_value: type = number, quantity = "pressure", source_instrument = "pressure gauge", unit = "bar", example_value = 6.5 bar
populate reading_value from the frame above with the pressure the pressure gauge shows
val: 4.25 bar
